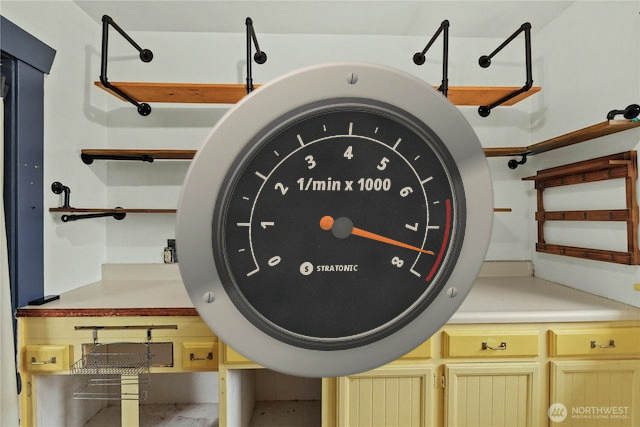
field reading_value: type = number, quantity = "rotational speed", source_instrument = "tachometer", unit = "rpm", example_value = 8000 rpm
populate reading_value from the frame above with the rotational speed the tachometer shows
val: 7500 rpm
